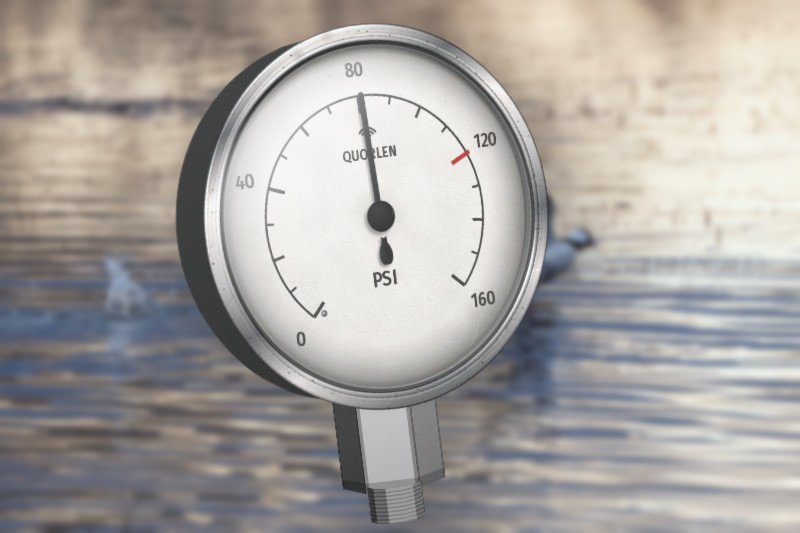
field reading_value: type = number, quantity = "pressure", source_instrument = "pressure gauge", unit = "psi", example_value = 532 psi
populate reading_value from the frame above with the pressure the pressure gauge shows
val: 80 psi
